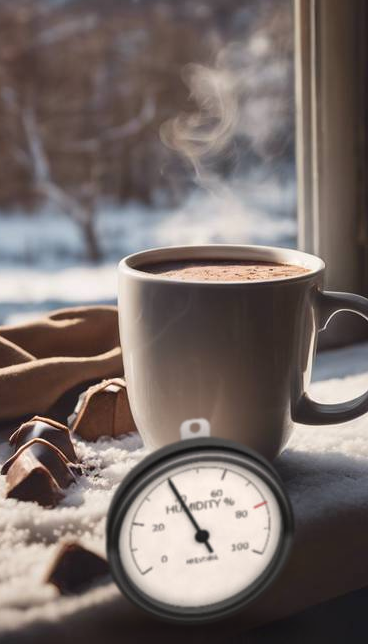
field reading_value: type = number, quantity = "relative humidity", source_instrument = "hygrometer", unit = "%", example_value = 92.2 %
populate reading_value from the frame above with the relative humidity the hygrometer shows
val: 40 %
